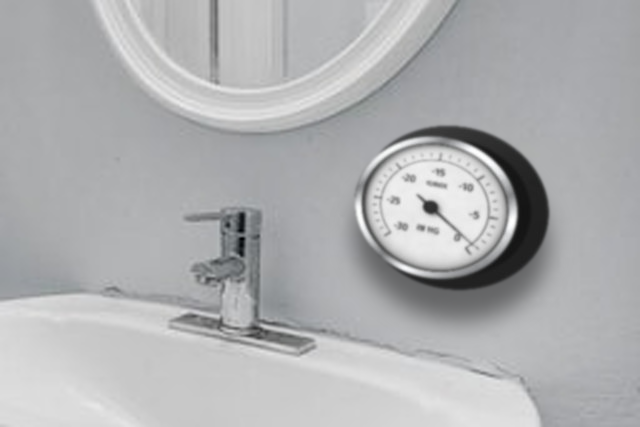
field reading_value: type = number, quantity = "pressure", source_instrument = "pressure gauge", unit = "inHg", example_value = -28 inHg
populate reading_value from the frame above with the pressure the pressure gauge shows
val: -1 inHg
